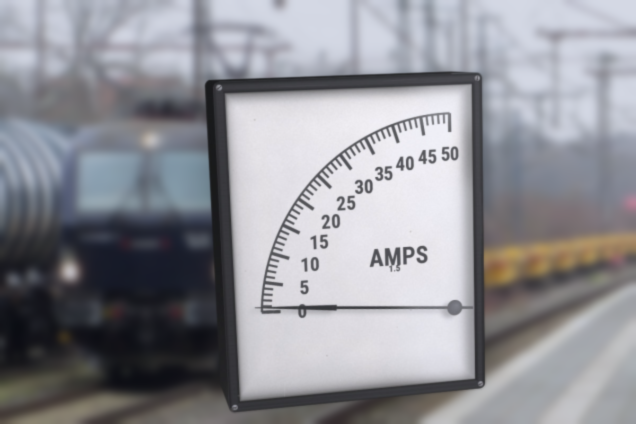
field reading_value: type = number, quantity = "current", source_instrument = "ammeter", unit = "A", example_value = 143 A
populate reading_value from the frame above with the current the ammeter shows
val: 1 A
